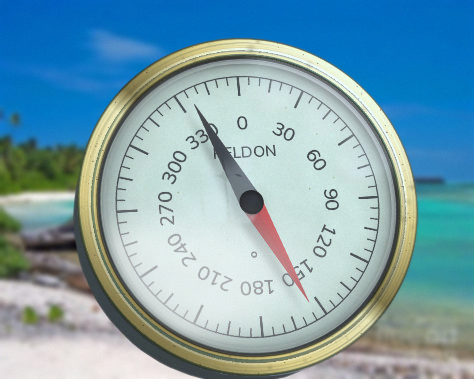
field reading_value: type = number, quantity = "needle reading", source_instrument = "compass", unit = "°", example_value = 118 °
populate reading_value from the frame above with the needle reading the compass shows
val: 155 °
